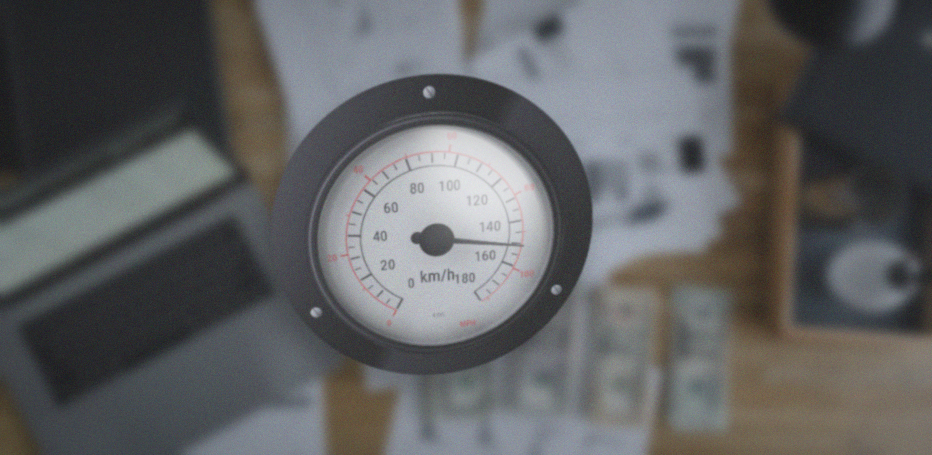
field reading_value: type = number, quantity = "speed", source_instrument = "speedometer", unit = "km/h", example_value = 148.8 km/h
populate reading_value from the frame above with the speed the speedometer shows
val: 150 km/h
